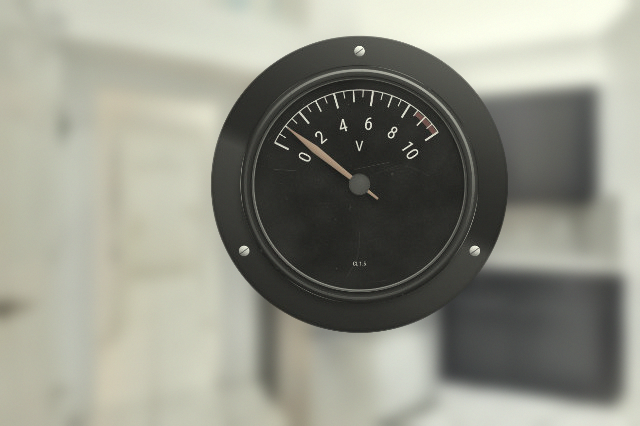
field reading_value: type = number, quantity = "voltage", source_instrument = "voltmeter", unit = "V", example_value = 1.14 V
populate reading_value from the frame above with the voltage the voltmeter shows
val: 1 V
